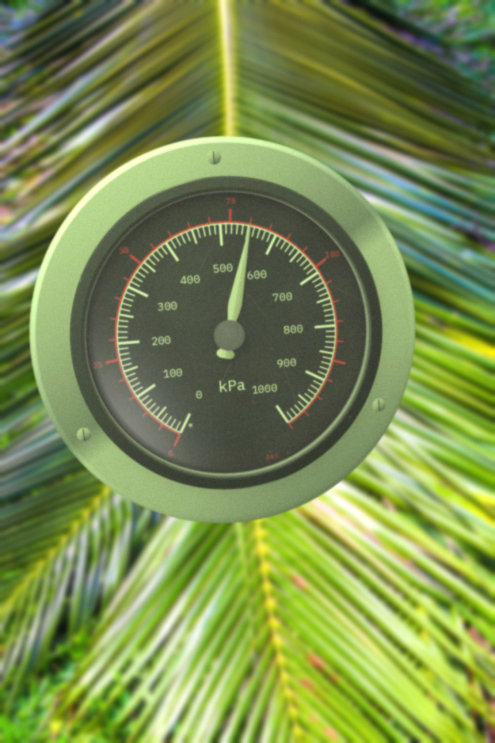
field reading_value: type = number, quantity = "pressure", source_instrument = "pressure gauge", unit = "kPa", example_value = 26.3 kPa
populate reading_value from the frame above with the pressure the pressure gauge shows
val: 550 kPa
